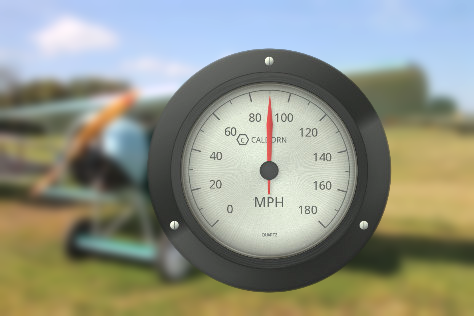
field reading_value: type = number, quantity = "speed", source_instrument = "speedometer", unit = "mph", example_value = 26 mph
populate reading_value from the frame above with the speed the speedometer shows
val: 90 mph
